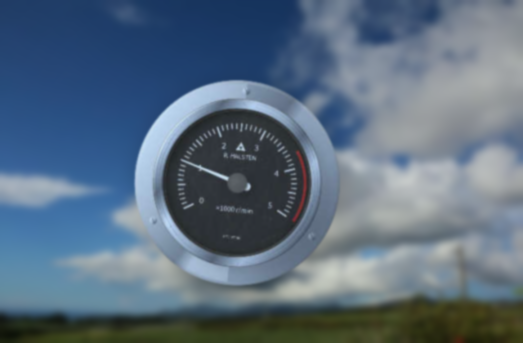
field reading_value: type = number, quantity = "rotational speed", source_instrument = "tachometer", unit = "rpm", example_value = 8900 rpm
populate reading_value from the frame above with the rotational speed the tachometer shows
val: 1000 rpm
